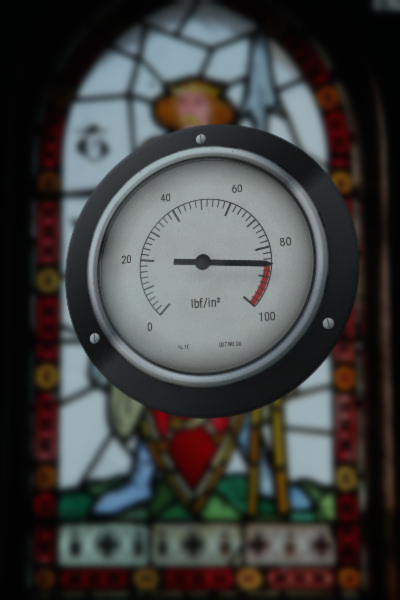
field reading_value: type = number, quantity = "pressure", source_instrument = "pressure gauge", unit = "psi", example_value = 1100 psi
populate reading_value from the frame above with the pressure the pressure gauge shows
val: 86 psi
